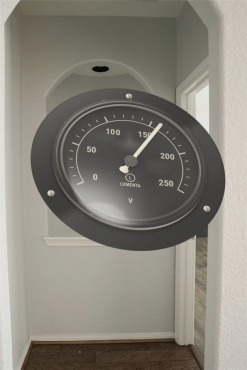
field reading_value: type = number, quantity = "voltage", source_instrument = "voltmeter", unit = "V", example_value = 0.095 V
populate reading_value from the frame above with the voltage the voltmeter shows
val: 160 V
